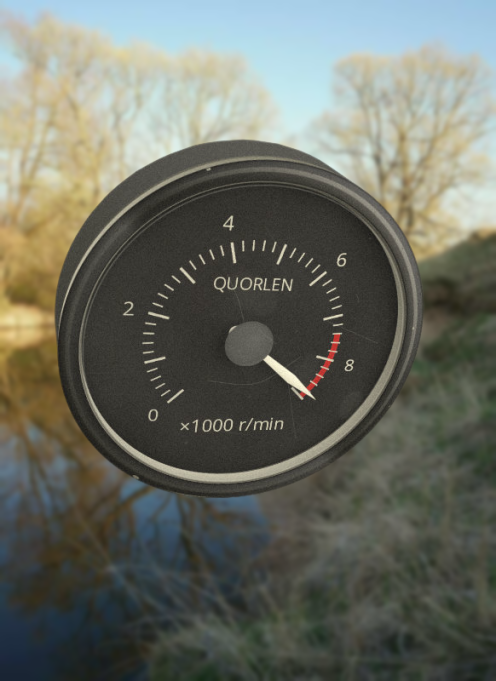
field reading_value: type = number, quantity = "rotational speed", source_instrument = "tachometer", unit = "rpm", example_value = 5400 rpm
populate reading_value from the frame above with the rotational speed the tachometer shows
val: 8800 rpm
